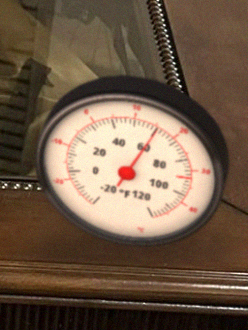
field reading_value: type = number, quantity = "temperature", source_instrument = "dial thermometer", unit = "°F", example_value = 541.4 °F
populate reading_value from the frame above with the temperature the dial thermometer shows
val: 60 °F
